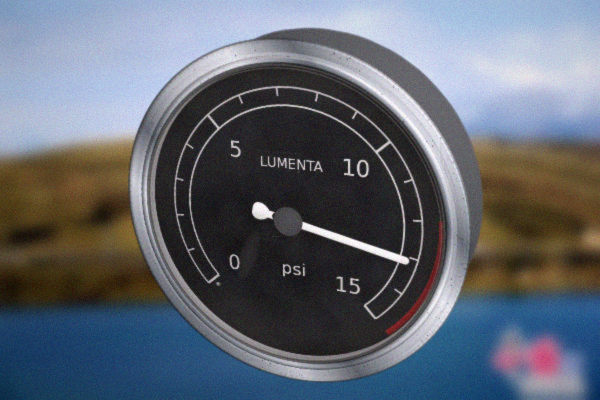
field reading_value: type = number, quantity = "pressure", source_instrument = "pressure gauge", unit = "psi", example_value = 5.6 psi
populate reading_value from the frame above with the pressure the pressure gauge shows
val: 13 psi
